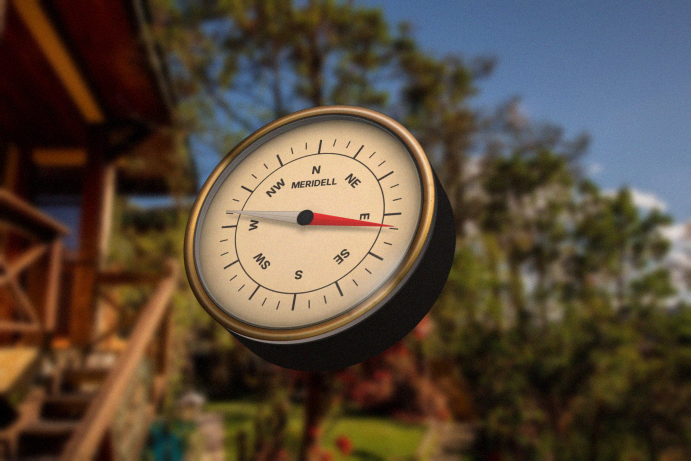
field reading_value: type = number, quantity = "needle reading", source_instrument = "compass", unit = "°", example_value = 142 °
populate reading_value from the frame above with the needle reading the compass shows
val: 100 °
